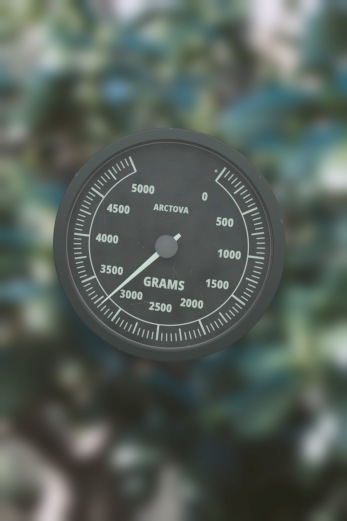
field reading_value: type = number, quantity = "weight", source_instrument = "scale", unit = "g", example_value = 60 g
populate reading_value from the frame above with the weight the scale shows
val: 3200 g
